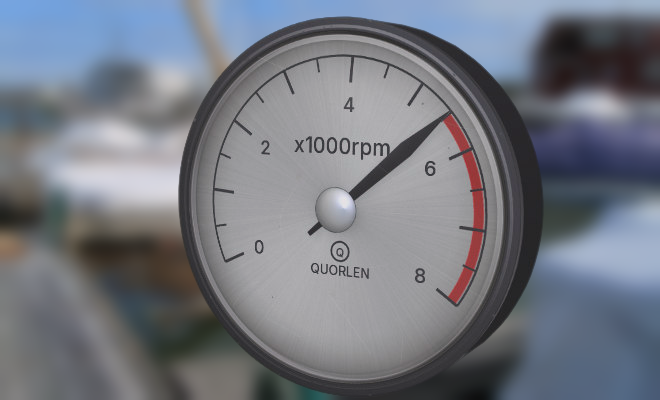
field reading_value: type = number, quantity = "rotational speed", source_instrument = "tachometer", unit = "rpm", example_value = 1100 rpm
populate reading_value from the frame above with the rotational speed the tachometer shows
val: 5500 rpm
